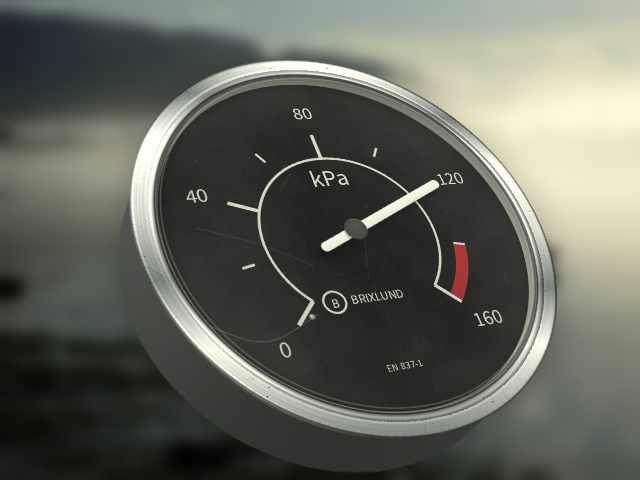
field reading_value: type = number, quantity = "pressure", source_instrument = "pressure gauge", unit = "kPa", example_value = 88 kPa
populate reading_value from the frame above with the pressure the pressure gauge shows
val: 120 kPa
